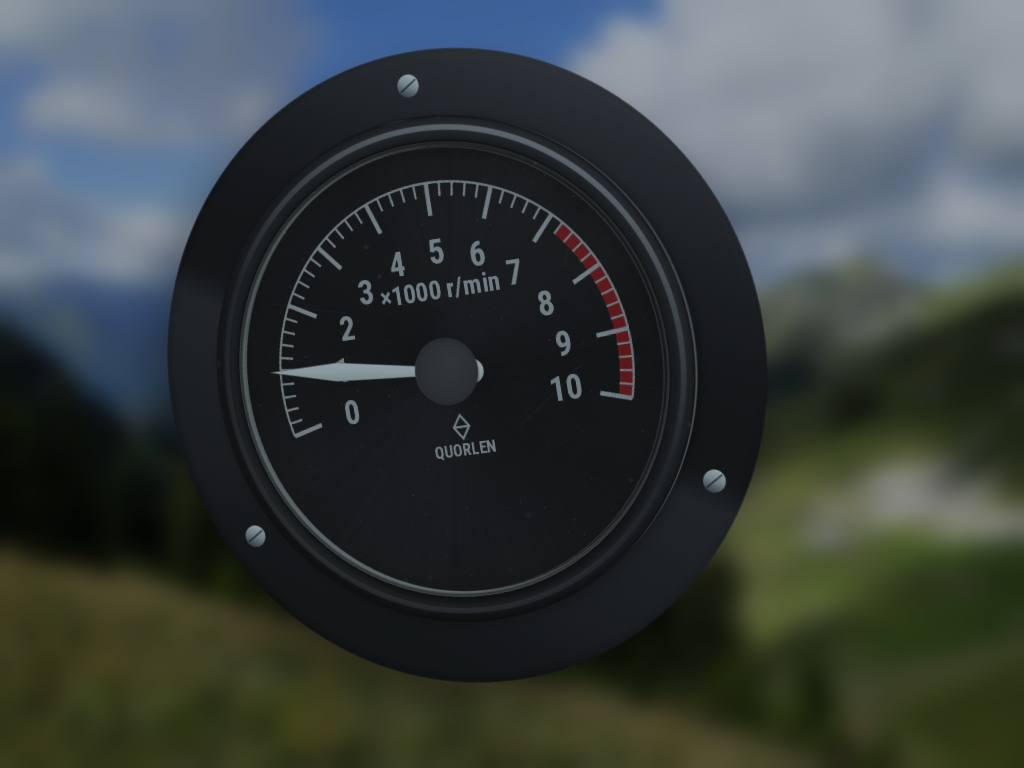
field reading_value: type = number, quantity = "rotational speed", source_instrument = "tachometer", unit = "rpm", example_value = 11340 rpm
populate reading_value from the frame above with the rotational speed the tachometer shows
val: 1000 rpm
